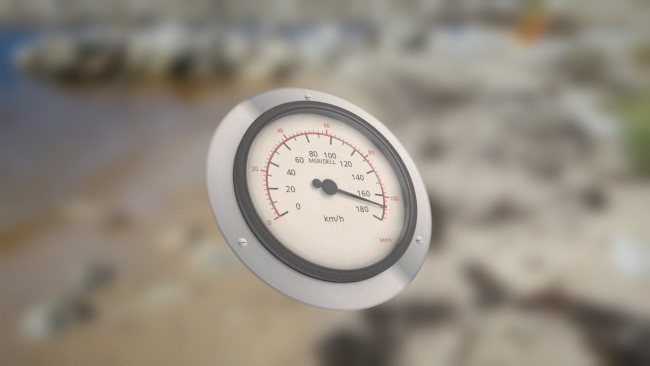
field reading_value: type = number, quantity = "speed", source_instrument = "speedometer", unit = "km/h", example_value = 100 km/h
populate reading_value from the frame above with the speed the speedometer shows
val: 170 km/h
